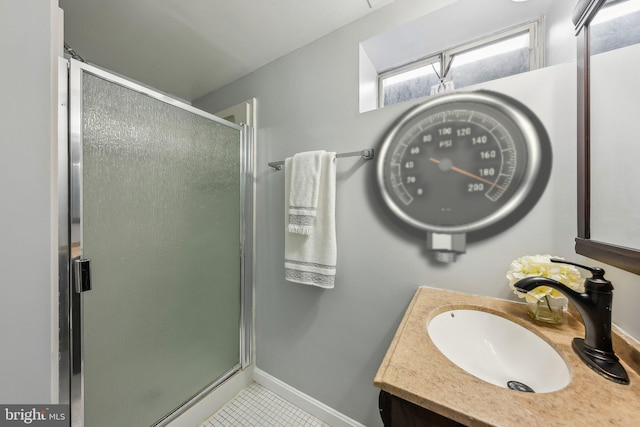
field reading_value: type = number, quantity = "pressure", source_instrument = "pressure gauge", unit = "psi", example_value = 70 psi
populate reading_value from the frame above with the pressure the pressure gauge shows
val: 190 psi
